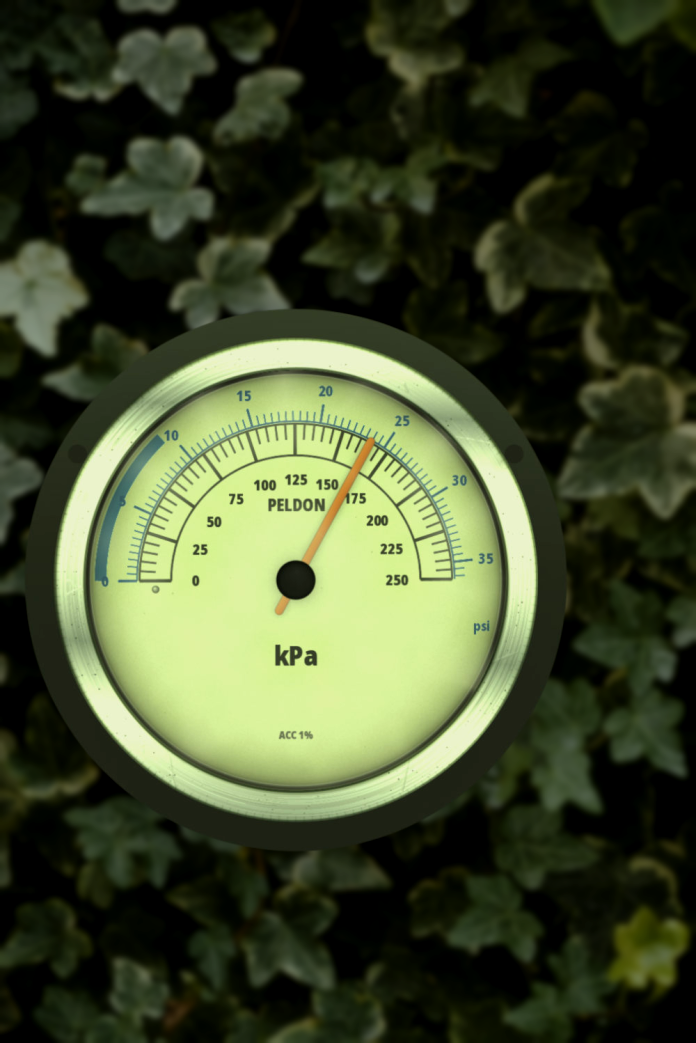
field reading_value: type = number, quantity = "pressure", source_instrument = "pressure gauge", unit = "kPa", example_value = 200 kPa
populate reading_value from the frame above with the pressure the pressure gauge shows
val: 165 kPa
